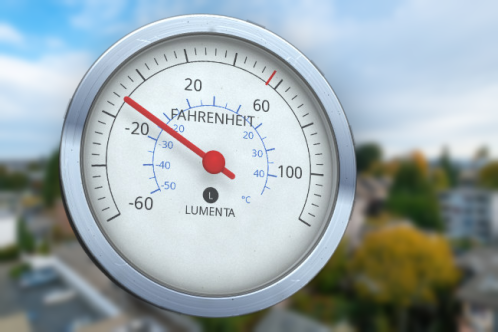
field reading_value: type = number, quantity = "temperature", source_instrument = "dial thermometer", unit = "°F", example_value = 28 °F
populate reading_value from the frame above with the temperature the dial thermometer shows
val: -12 °F
